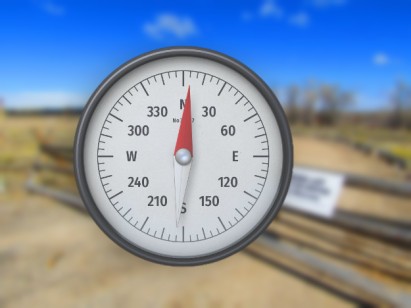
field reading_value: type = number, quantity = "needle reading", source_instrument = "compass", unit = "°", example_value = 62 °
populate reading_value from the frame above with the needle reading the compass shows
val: 5 °
